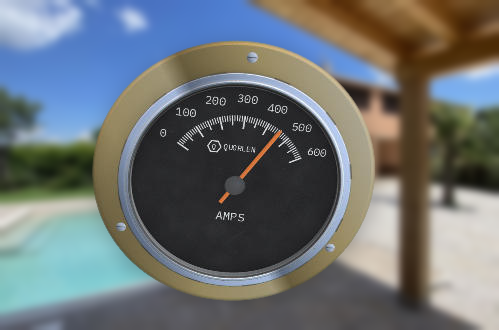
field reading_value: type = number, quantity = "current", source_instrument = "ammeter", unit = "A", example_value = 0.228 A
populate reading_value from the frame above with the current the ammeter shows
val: 450 A
